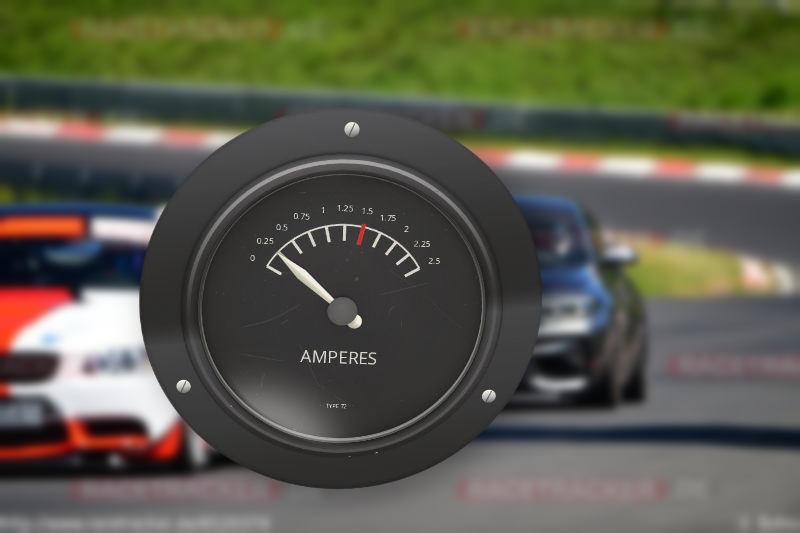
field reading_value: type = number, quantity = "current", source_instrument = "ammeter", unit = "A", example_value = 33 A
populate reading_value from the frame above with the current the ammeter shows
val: 0.25 A
